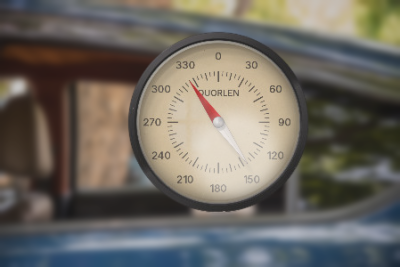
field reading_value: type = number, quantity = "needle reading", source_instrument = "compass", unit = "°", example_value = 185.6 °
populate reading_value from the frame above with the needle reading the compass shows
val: 325 °
